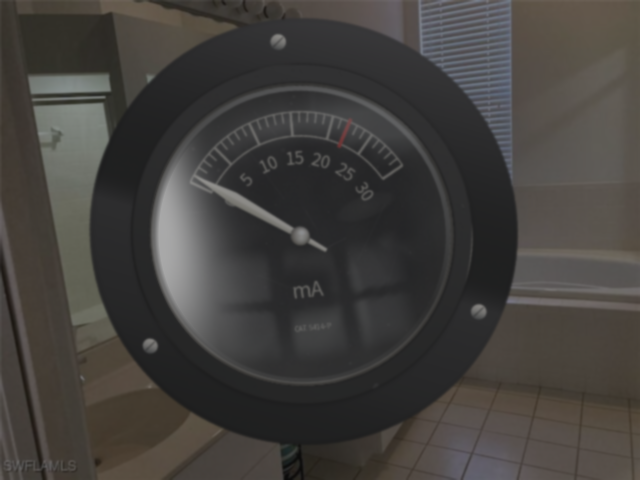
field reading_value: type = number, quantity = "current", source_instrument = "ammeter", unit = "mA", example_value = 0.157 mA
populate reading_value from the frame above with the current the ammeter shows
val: 1 mA
